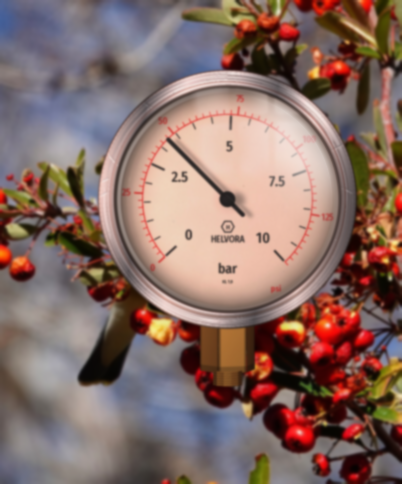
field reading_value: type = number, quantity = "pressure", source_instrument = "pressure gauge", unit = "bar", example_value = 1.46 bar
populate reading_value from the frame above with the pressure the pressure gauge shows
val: 3.25 bar
